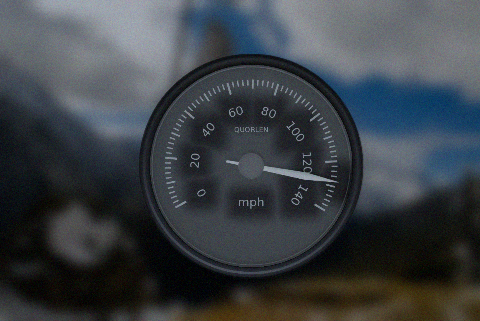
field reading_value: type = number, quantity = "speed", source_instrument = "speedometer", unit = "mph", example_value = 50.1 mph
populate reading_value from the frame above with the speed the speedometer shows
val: 128 mph
